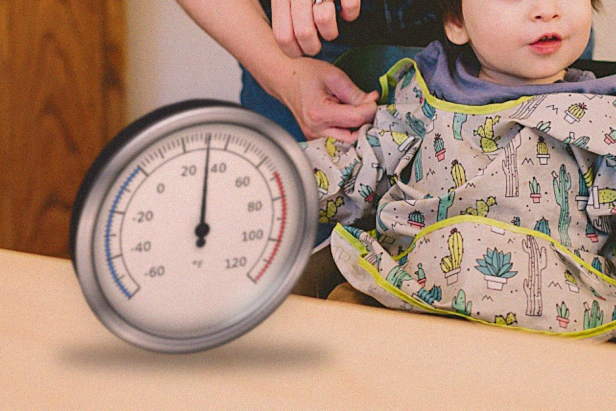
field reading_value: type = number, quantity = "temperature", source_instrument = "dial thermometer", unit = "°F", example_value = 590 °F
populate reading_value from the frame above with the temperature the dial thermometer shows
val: 30 °F
